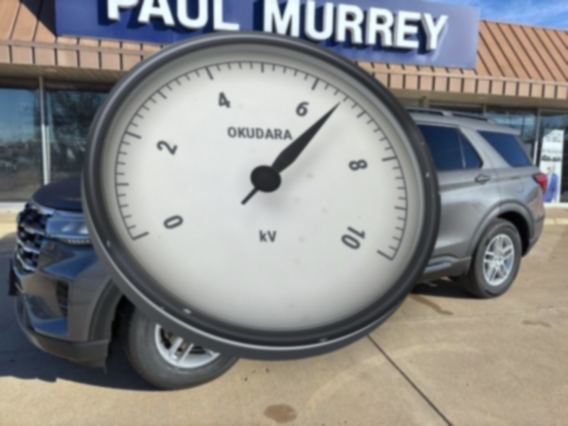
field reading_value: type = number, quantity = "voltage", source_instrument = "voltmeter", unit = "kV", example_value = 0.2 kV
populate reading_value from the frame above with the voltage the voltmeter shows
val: 6.6 kV
